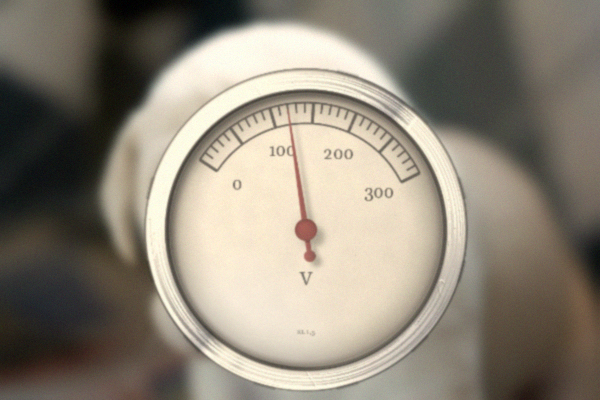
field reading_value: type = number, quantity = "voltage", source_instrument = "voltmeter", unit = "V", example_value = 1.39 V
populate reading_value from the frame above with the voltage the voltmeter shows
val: 120 V
